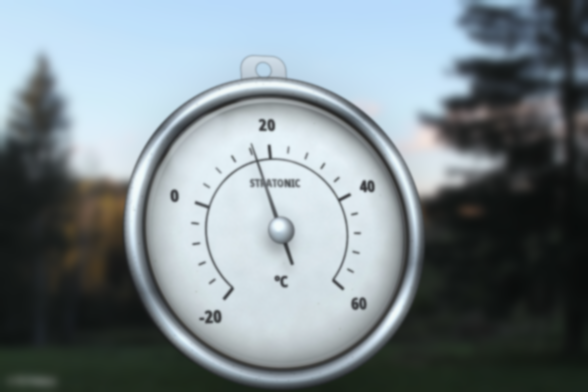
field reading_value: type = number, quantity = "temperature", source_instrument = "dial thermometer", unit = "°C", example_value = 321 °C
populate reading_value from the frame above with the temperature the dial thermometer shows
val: 16 °C
